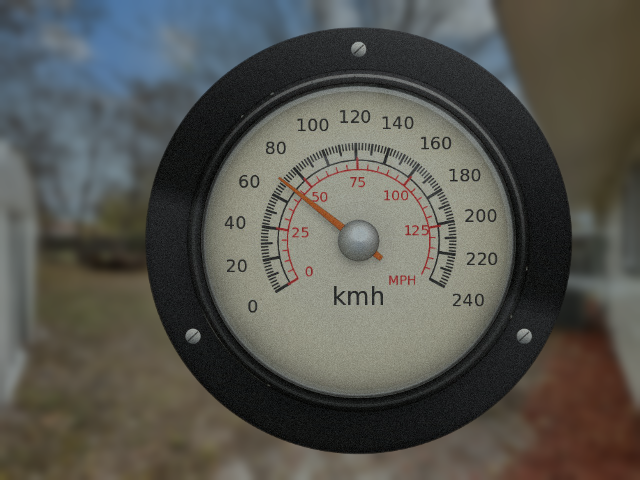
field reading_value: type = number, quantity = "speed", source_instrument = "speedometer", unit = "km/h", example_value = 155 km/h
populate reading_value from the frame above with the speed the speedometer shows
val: 70 km/h
